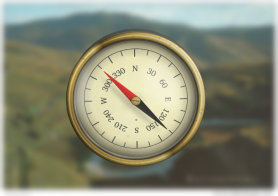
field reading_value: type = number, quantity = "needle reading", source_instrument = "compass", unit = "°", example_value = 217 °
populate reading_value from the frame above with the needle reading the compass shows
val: 315 °
